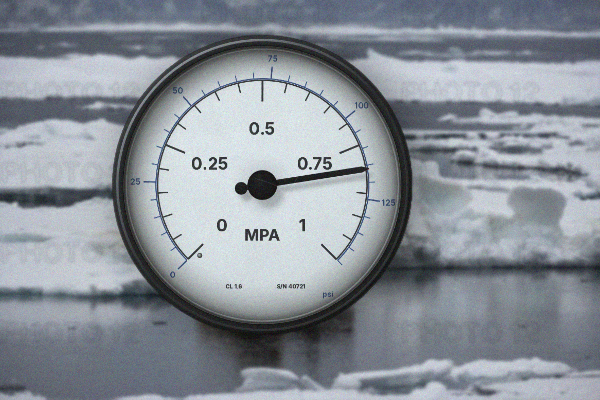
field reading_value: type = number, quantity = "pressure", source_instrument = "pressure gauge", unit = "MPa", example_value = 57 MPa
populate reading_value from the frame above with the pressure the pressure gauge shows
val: 0.8 MPa
